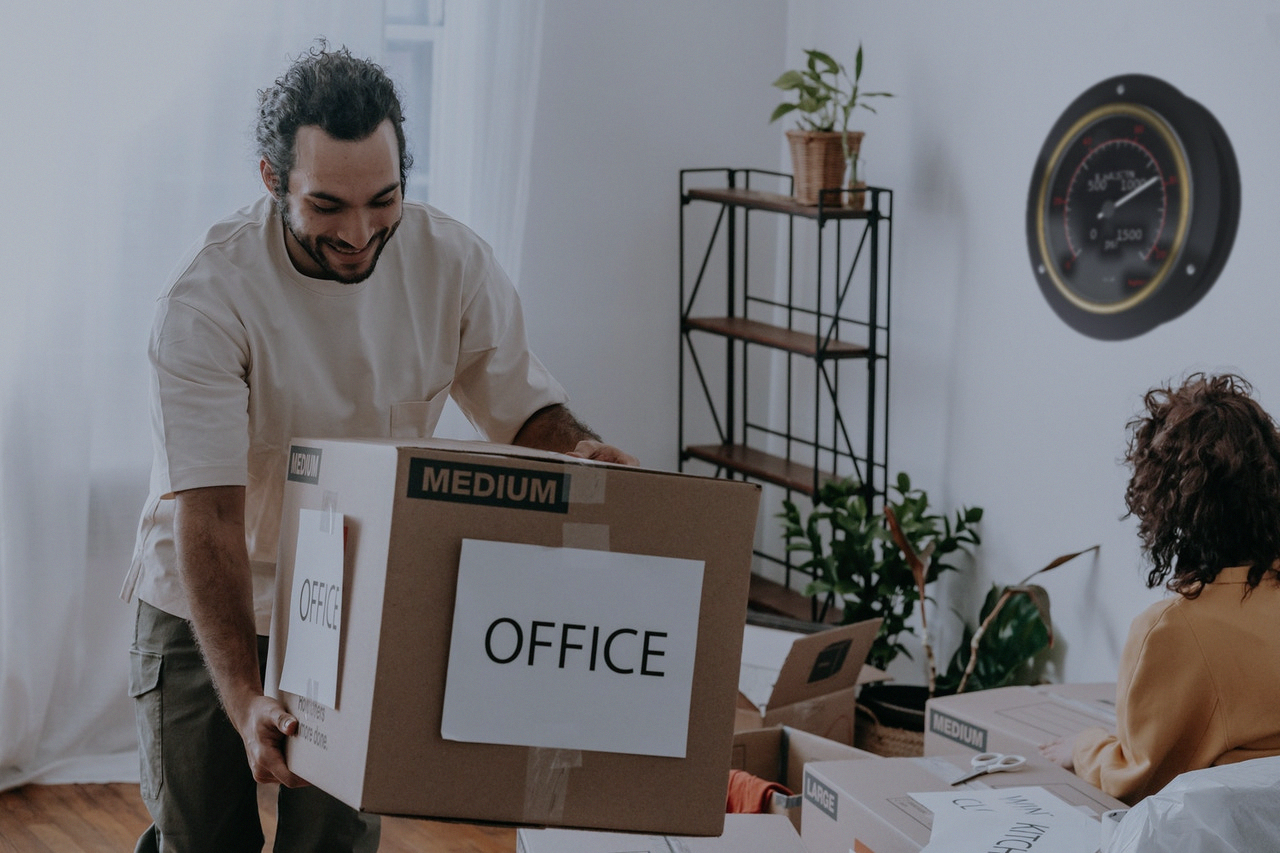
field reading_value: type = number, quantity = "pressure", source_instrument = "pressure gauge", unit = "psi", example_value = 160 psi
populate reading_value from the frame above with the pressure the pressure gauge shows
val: 1100 psi
